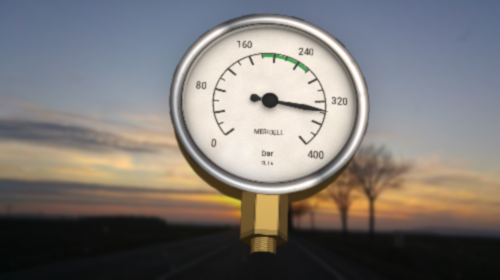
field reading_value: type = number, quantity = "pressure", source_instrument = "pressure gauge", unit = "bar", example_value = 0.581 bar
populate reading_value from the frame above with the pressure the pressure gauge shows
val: 340 bar
